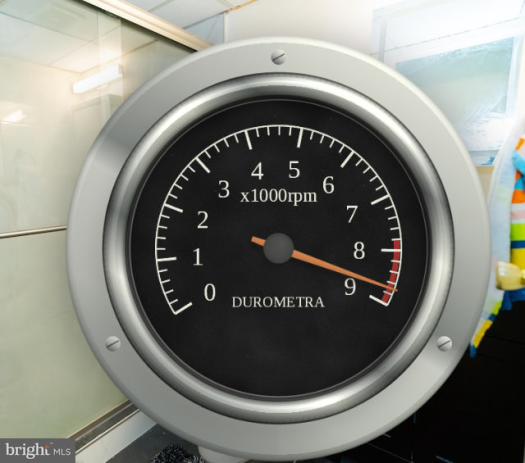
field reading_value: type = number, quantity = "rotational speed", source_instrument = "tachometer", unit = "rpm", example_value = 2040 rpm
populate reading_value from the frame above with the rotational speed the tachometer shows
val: 8700 rpm
